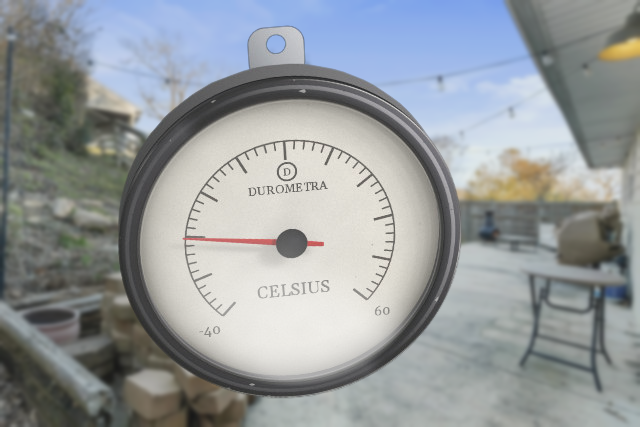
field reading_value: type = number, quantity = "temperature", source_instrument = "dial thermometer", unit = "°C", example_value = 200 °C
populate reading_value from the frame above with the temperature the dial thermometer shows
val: -20 °C
